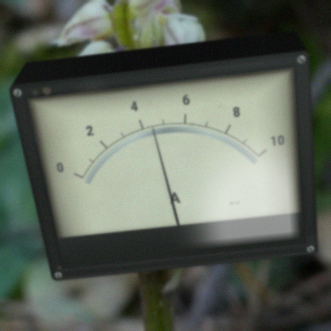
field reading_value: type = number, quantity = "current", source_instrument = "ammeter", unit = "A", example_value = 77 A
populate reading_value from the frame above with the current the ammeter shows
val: 4.5 A
